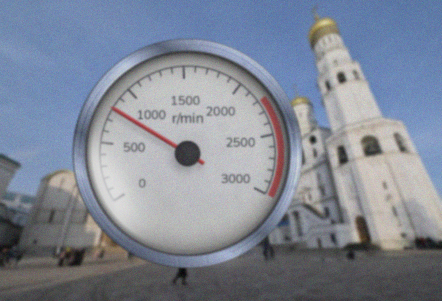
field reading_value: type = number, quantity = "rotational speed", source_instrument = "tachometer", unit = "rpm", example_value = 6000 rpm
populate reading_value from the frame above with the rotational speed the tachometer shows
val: 800 rpm
